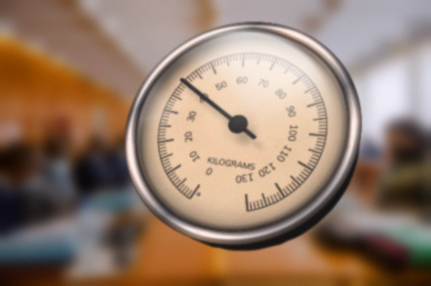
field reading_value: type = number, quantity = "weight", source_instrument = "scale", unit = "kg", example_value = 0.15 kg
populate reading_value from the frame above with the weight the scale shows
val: 40 kg
